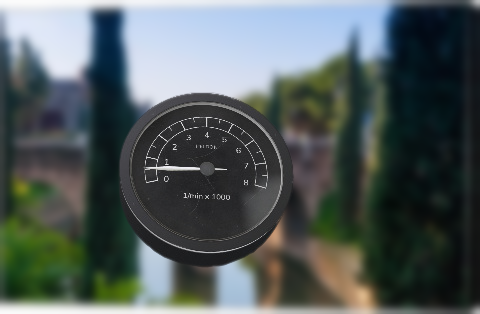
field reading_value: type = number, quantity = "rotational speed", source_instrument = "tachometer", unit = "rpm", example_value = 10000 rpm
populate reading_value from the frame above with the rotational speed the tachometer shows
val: 500 rpm
